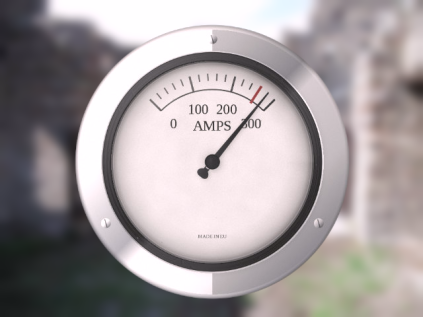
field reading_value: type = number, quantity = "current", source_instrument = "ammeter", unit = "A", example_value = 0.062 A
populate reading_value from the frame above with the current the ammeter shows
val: 280 A
